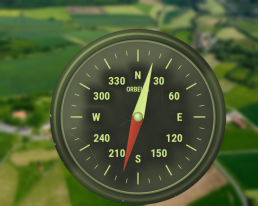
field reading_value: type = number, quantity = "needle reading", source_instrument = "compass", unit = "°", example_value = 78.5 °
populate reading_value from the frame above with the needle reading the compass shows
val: 195 °
